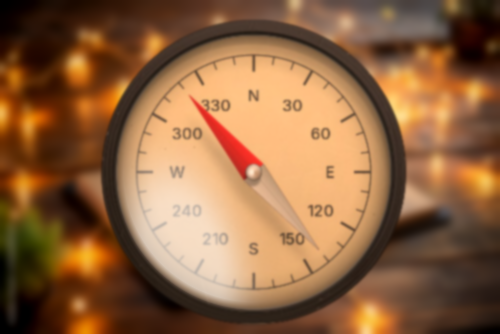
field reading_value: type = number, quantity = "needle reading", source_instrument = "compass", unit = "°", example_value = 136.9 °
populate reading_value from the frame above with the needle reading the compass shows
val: 320 °
